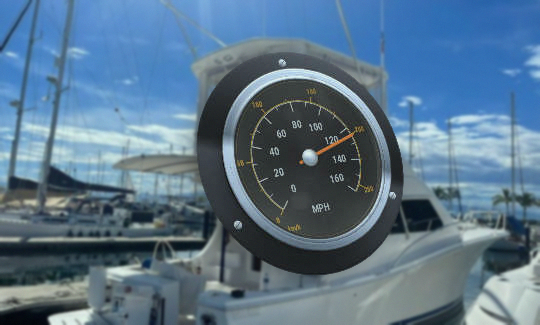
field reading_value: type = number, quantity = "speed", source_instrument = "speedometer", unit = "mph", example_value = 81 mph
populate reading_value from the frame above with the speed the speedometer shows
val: 125 mph
